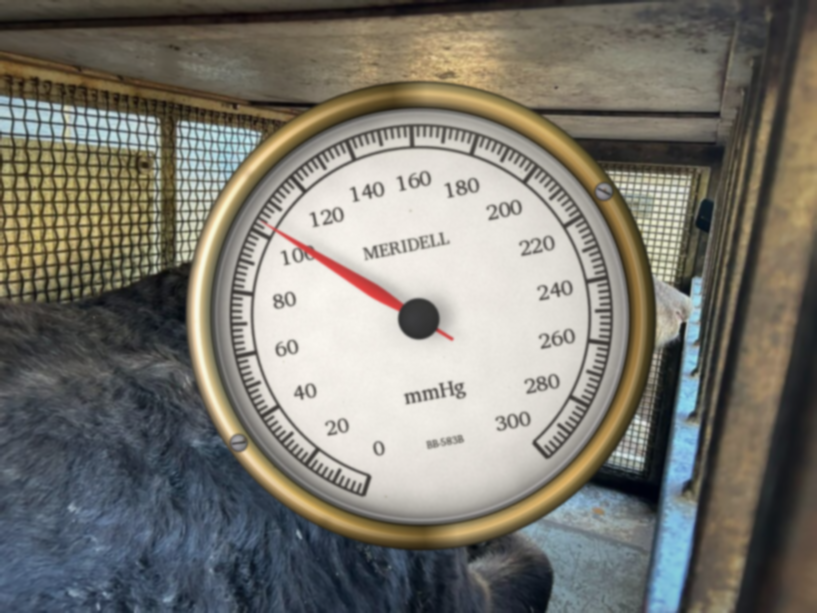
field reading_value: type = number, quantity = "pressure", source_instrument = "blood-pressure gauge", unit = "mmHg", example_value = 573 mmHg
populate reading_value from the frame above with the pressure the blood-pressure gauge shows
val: 104 mmHg
